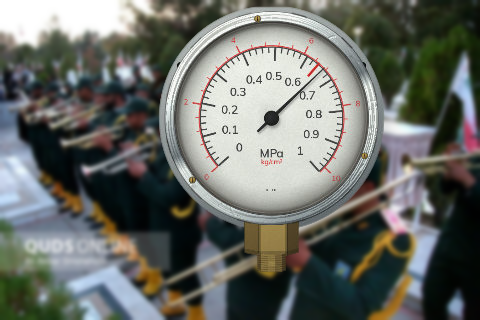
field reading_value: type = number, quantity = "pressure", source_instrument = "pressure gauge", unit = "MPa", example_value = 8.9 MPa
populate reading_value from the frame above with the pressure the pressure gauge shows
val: 0.66 MPa
